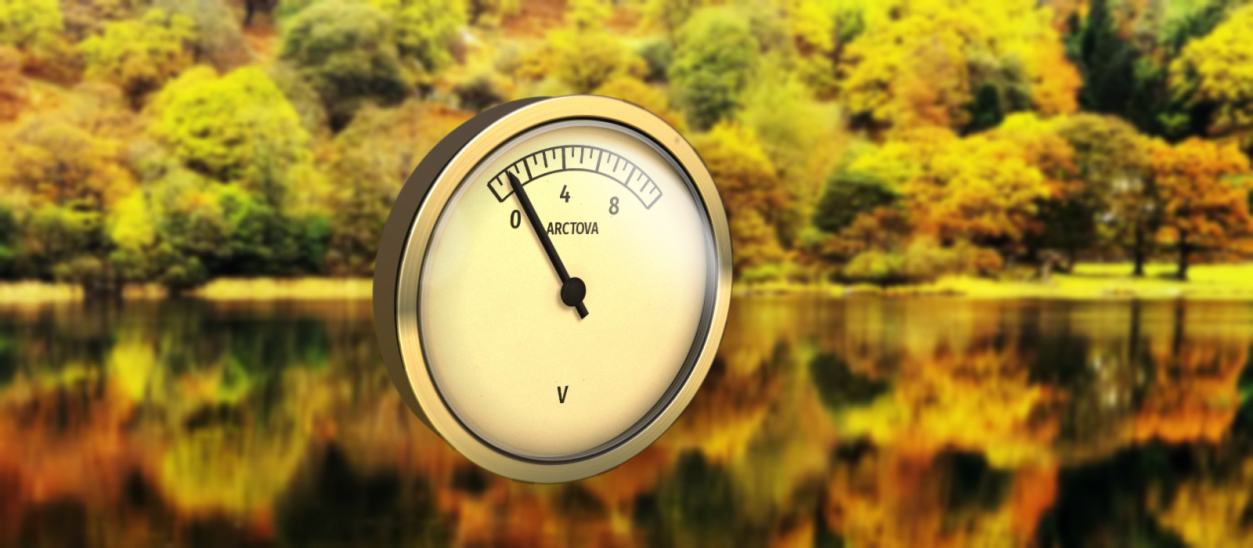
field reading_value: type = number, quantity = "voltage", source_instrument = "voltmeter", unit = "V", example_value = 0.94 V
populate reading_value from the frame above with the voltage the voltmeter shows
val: 1 V
